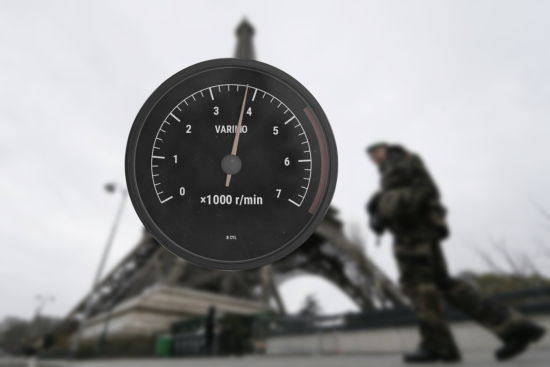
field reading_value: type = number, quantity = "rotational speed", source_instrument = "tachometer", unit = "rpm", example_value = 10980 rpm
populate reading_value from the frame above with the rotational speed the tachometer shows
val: 3800 rpm
